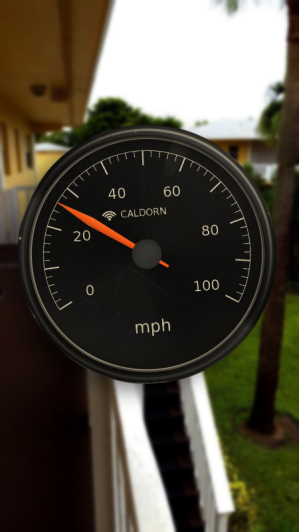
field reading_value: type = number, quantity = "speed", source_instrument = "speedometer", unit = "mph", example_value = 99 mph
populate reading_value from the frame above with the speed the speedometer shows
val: 26 mph
